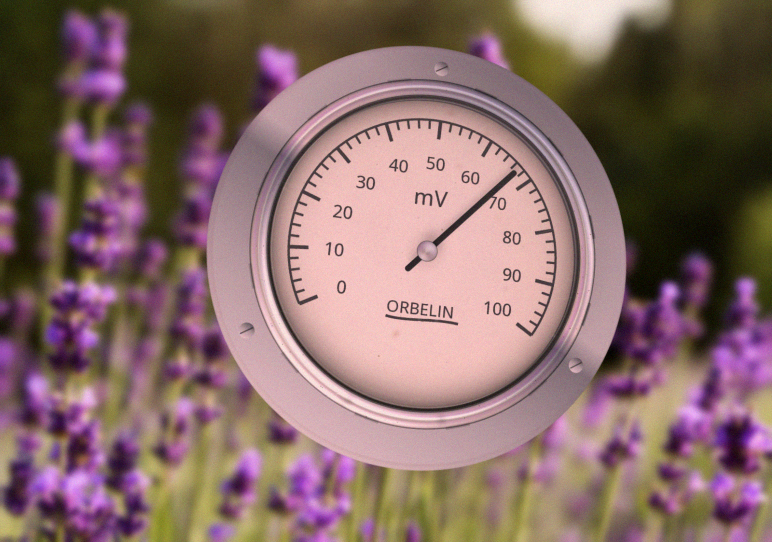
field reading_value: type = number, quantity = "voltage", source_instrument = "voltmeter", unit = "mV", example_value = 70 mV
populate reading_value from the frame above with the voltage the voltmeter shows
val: 67 mV
